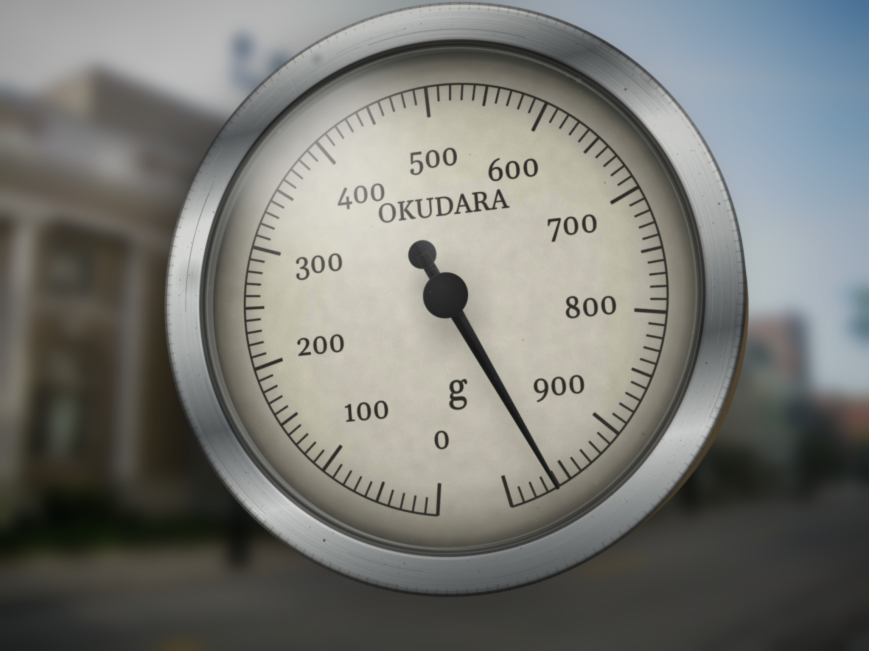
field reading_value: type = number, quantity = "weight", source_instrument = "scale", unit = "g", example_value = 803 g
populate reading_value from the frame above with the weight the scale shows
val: 960 g
